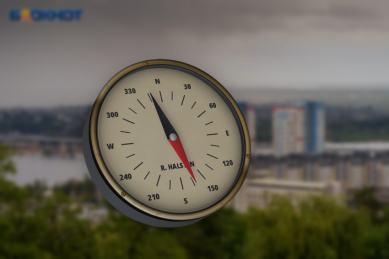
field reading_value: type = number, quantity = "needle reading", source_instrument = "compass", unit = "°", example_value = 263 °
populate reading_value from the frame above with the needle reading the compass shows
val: 165 °
